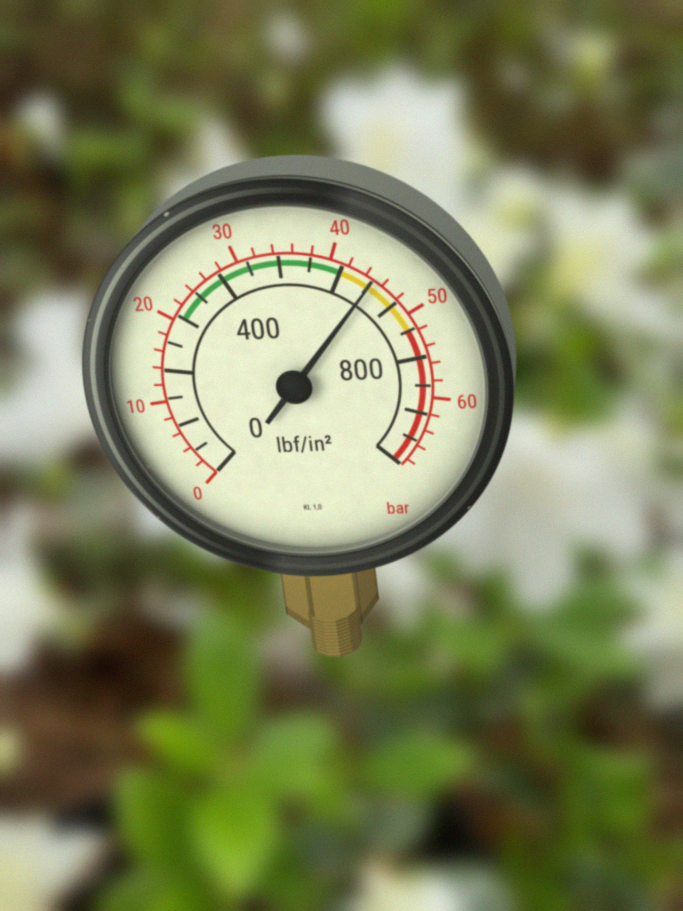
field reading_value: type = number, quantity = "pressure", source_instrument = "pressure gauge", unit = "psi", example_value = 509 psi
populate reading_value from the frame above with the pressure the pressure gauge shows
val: 650 psi
